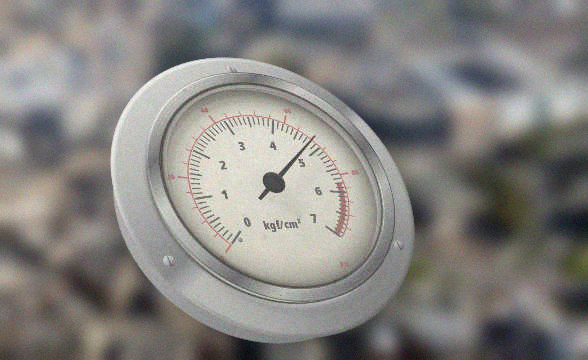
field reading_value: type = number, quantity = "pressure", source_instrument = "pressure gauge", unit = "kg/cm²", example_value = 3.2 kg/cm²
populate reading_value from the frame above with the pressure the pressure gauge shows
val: 4.8 kg/cm²
